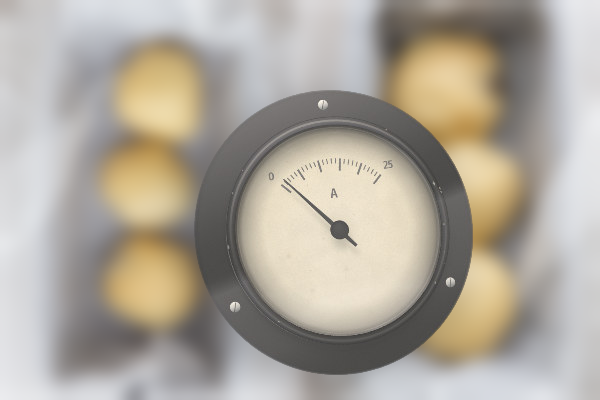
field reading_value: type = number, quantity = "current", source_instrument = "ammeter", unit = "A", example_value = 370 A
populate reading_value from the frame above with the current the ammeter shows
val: 1 A
